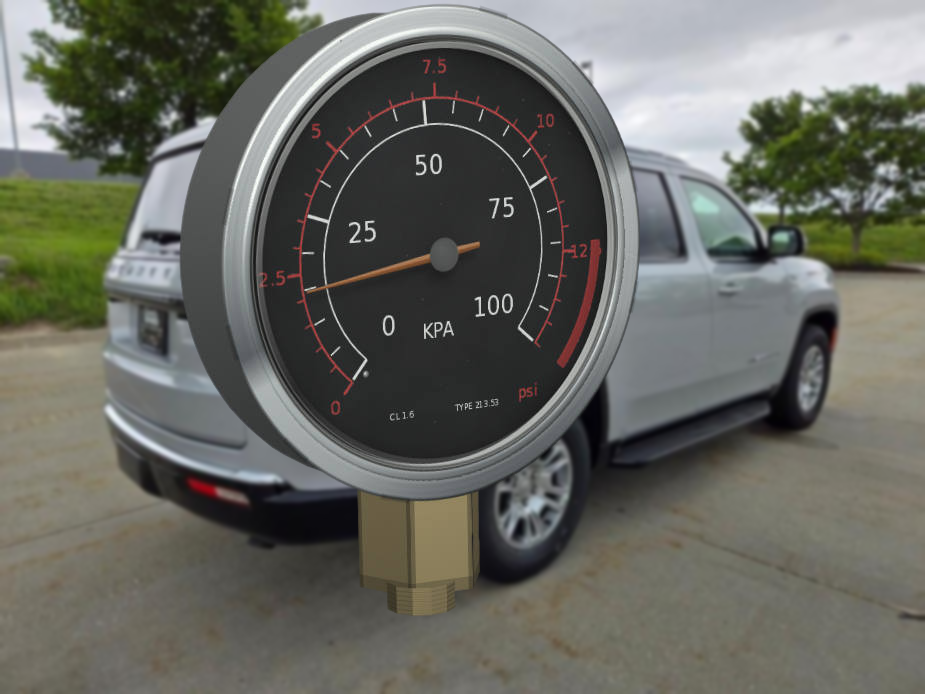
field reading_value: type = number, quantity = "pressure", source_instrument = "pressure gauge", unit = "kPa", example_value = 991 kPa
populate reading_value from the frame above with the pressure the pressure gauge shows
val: 15 kPa
